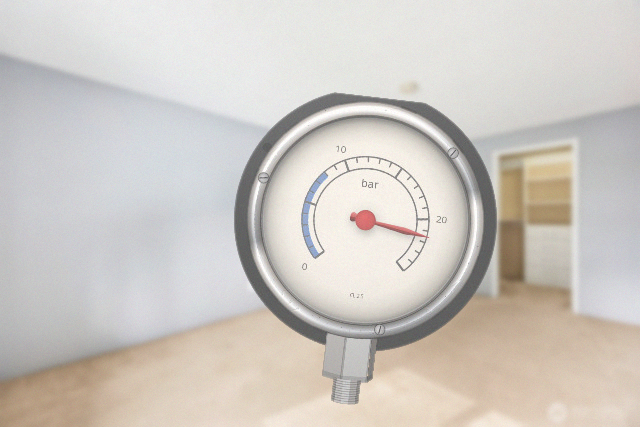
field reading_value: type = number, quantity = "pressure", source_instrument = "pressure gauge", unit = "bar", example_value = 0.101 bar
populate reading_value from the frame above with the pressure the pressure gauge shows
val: 21.5 bar
